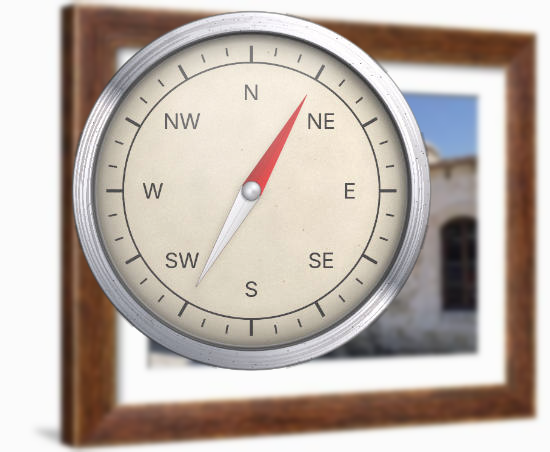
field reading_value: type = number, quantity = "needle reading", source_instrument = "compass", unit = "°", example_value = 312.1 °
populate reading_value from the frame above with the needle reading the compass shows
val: 30 °
